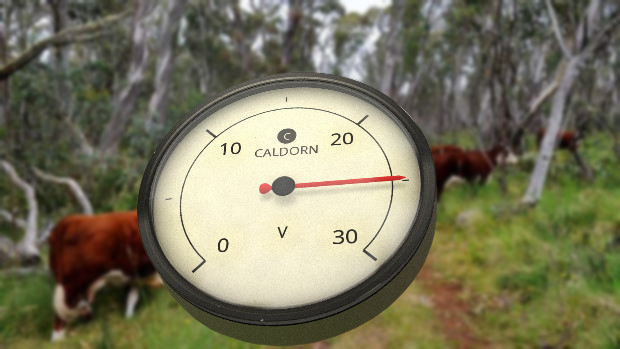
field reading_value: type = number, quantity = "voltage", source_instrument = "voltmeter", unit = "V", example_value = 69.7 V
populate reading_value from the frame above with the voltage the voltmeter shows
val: 25 V
